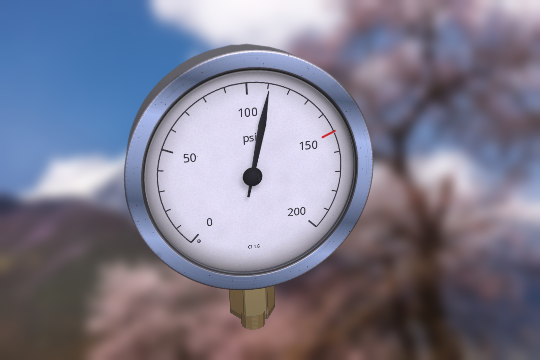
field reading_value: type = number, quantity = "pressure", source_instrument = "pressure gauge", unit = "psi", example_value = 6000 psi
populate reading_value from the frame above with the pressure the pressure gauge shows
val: 110 psi
